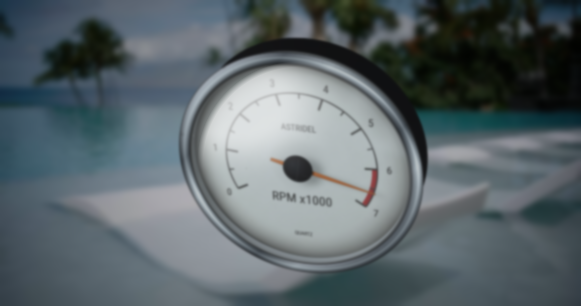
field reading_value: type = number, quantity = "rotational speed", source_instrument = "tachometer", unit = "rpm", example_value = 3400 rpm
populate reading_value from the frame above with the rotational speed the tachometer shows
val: 6500 rpm
